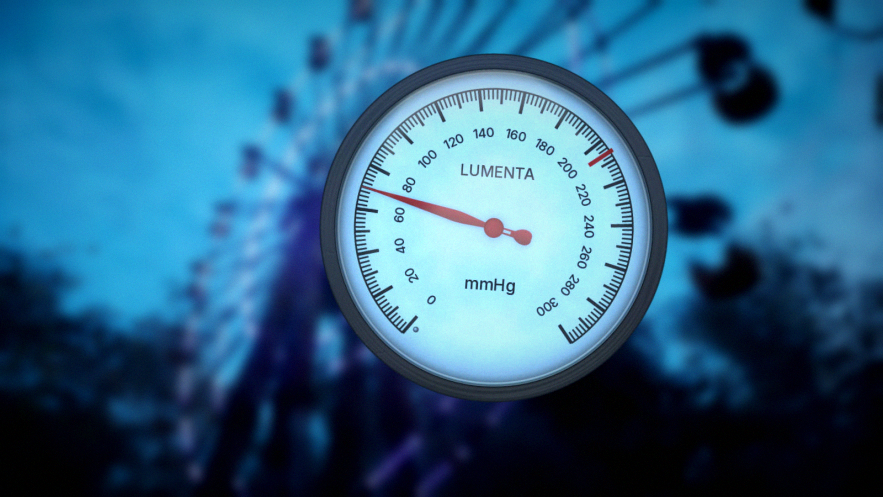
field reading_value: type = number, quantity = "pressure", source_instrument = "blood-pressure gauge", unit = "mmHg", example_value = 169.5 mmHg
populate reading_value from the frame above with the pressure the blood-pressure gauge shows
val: 70 mmHg
